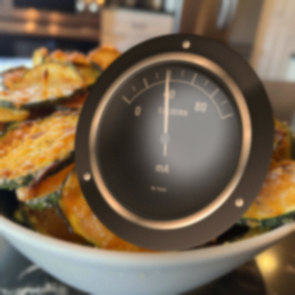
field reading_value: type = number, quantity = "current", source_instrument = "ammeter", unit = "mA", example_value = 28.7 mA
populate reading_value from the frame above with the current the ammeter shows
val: 40 mA
